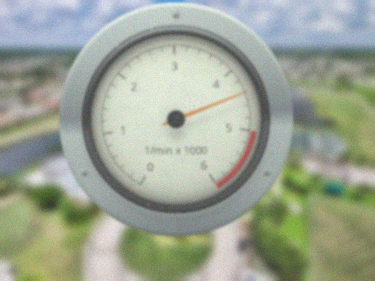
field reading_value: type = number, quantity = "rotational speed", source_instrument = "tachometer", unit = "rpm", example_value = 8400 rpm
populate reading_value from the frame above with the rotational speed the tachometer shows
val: 4400 rpm
